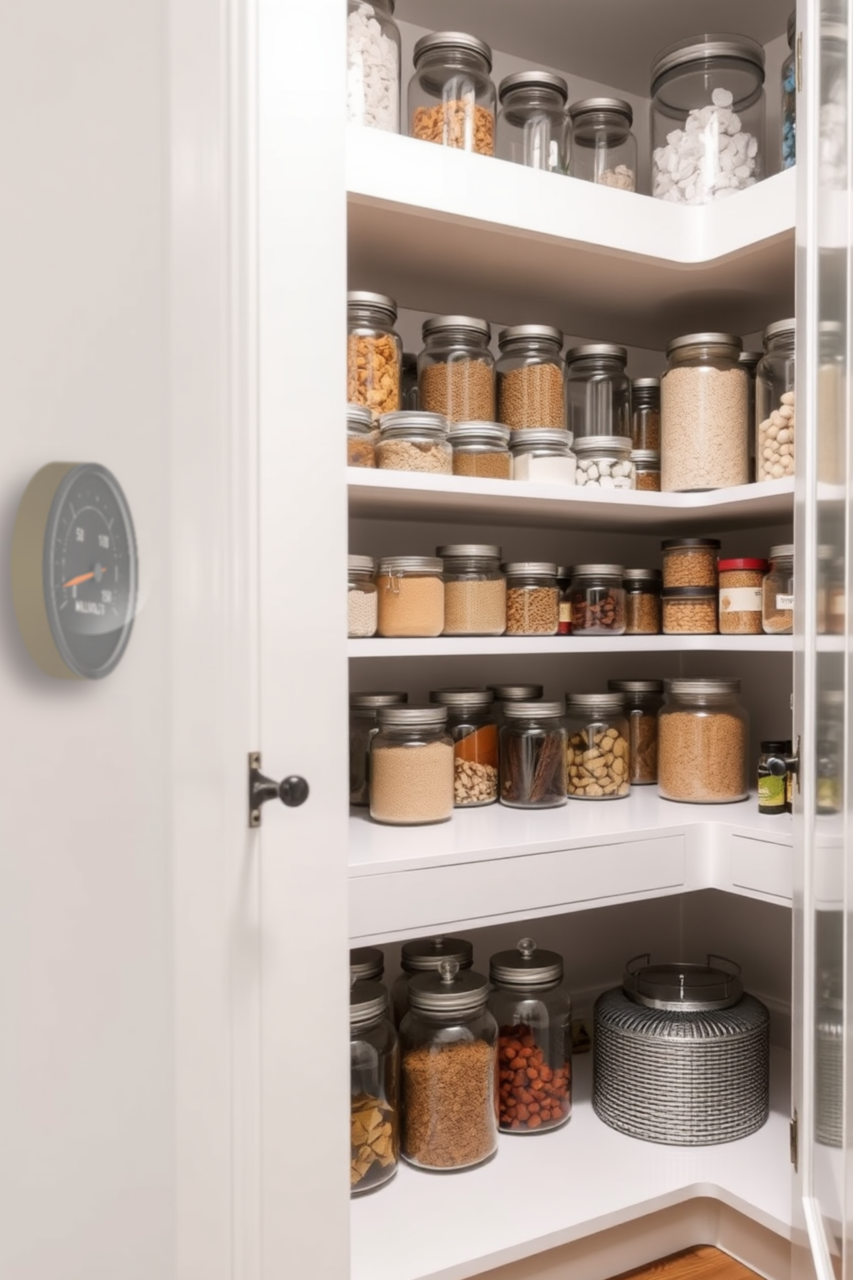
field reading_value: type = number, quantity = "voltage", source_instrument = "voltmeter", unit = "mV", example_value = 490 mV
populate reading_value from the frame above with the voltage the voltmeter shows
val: 10 mV
